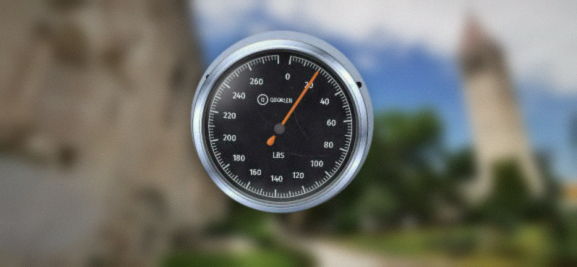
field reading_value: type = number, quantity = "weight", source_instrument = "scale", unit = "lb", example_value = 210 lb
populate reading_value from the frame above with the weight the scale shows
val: 20 lb
